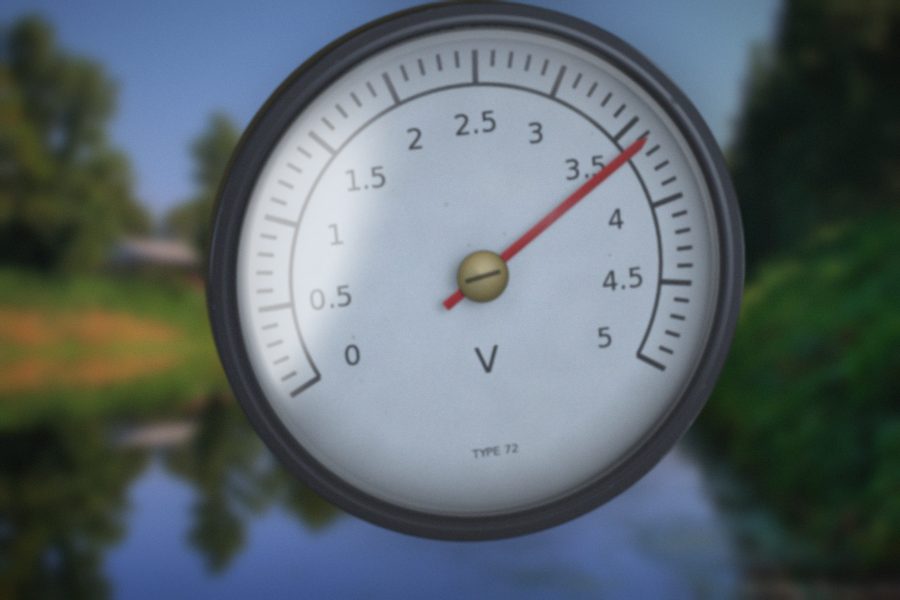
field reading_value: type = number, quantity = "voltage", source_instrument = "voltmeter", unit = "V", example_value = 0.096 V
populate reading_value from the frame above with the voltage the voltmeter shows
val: 3.6 V
